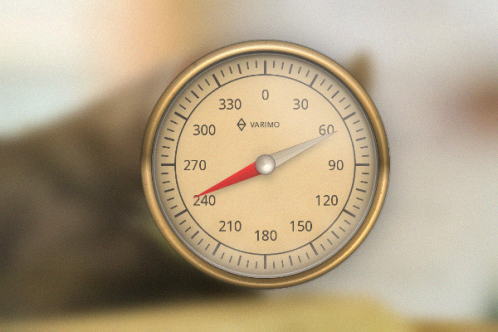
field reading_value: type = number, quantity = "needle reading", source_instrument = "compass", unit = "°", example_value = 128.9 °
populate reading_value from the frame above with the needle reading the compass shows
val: 245 °
